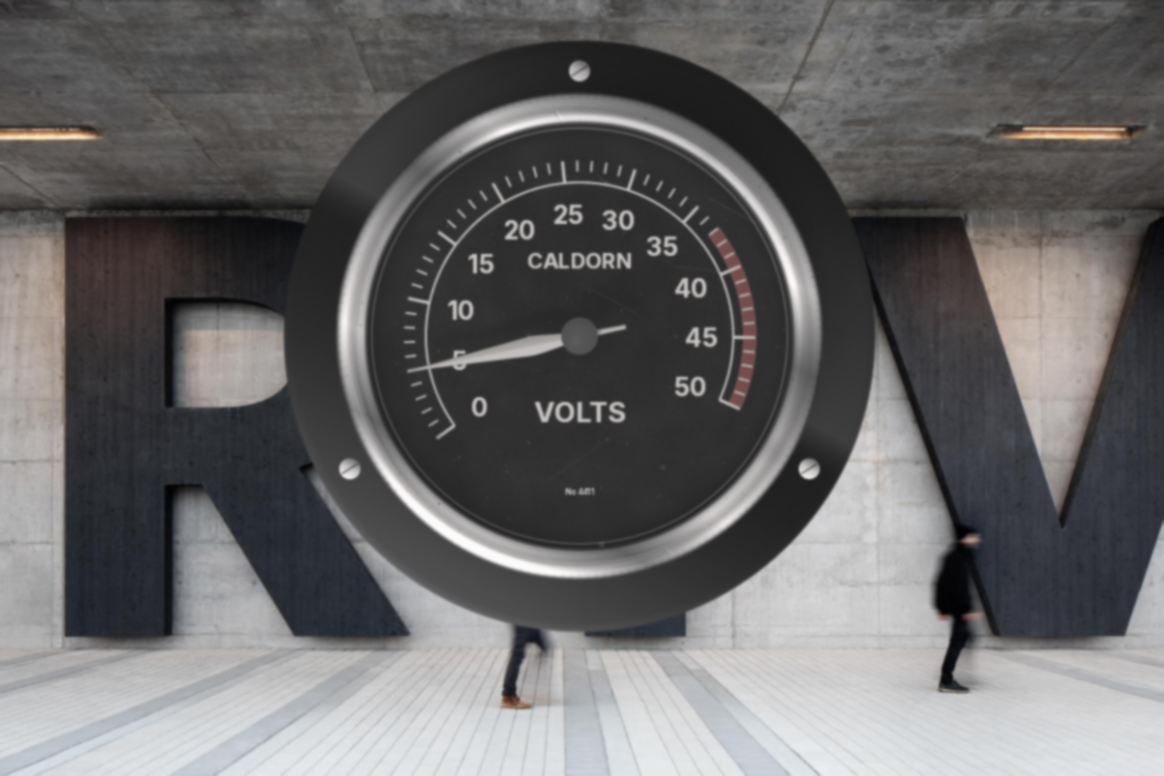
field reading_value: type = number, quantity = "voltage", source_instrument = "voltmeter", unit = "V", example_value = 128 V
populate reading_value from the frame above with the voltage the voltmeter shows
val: 5 V
